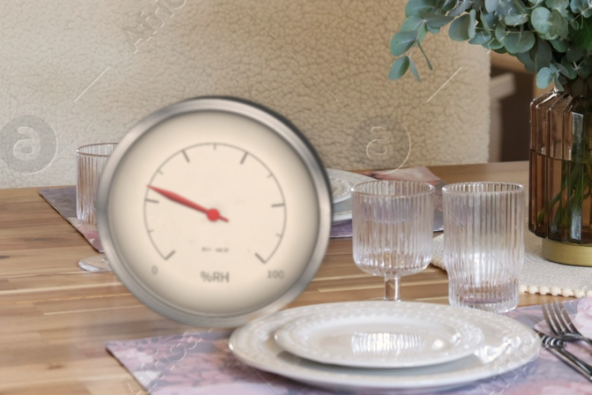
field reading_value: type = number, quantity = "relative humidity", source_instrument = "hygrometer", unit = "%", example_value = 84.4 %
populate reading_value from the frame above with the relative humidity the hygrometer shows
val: 25 %
